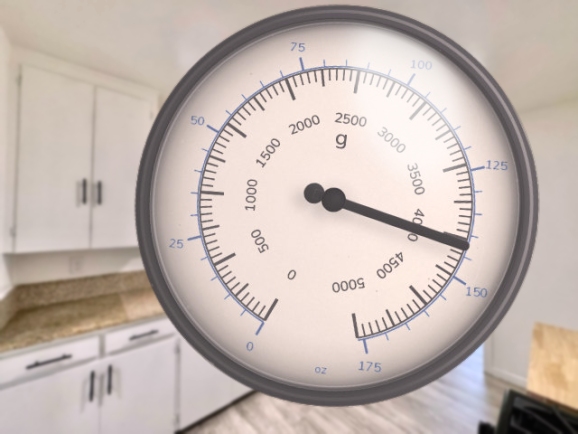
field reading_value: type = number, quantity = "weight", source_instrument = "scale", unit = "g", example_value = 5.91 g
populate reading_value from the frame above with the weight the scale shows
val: 4050 g
